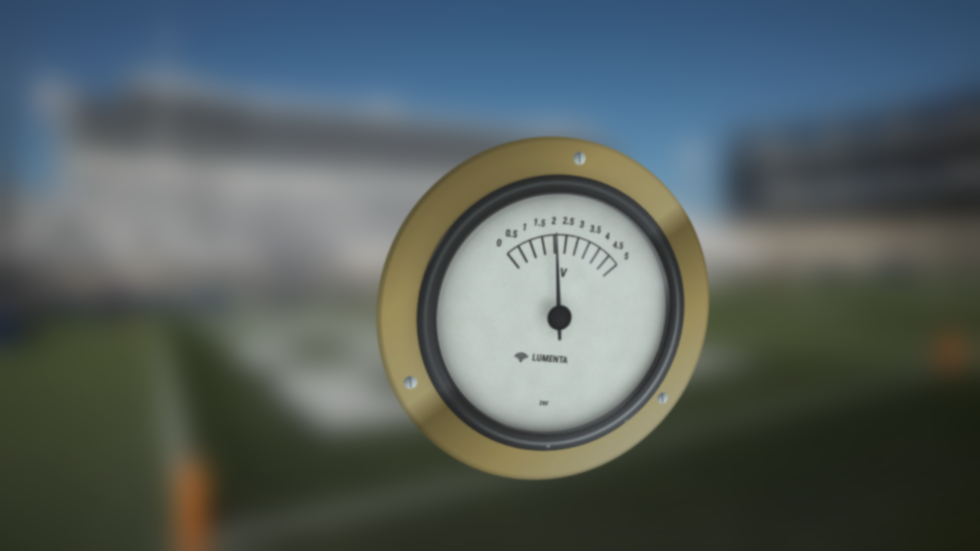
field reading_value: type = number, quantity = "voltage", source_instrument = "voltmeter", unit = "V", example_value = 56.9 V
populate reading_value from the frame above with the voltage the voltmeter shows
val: 2 V
